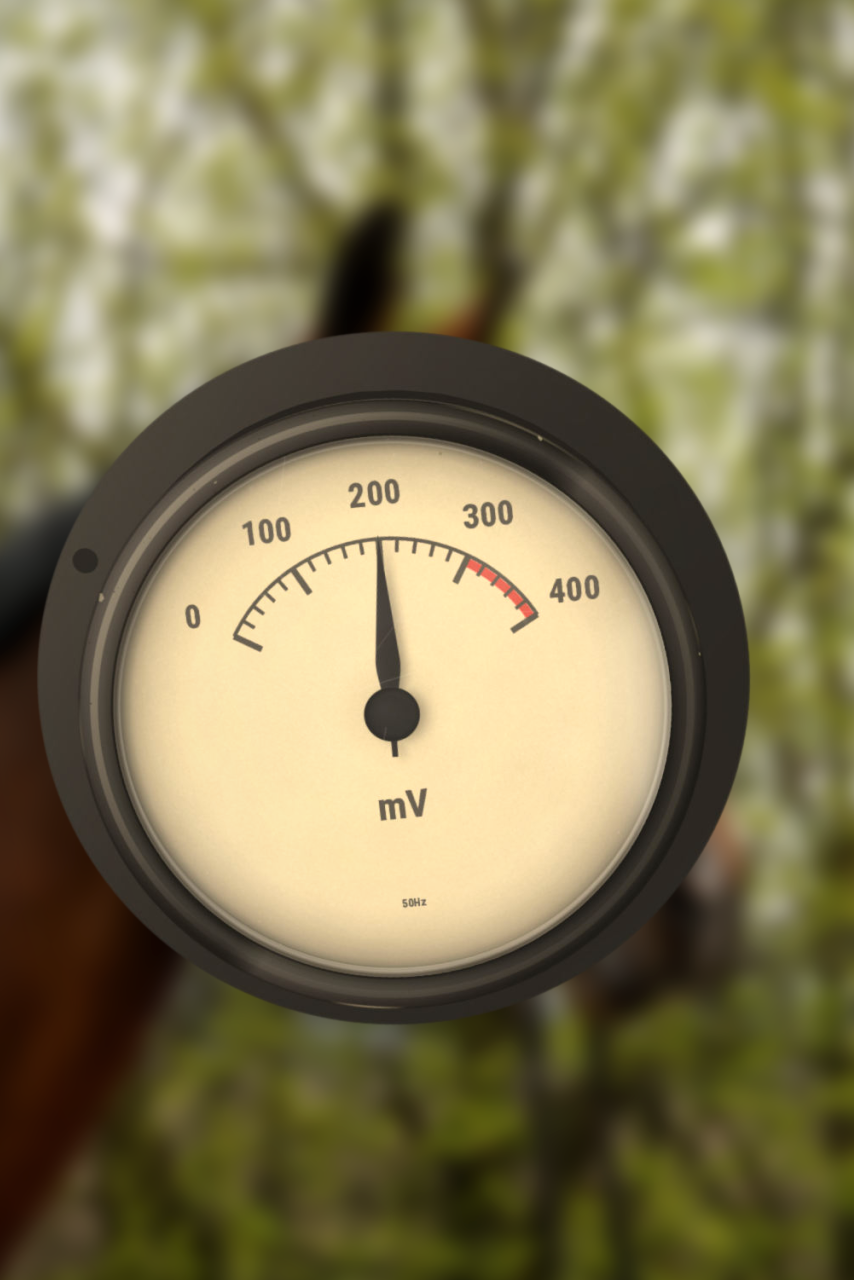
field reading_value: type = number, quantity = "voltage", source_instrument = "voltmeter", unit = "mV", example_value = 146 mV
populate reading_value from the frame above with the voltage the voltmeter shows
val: 200 mV
